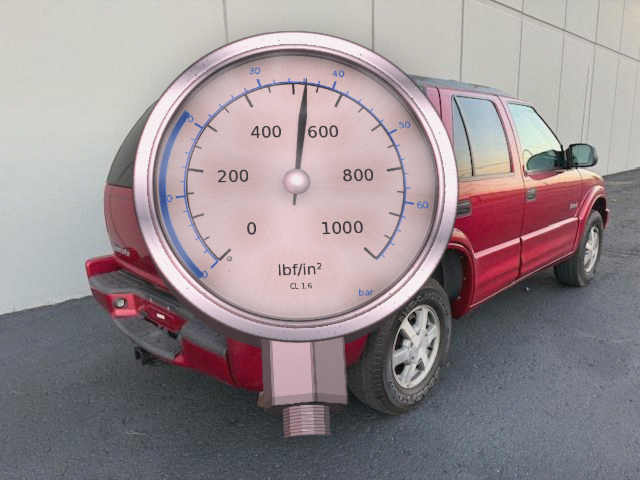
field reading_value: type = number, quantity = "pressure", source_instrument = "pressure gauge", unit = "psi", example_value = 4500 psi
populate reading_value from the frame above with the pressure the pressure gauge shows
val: 525 psi
